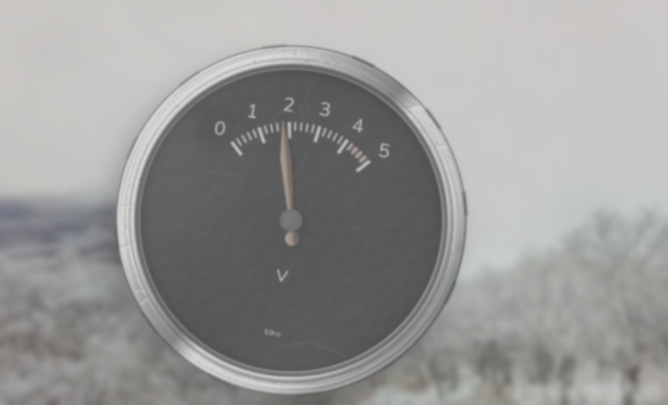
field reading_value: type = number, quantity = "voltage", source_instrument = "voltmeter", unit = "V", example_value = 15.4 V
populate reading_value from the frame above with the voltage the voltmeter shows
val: 1.8 V
